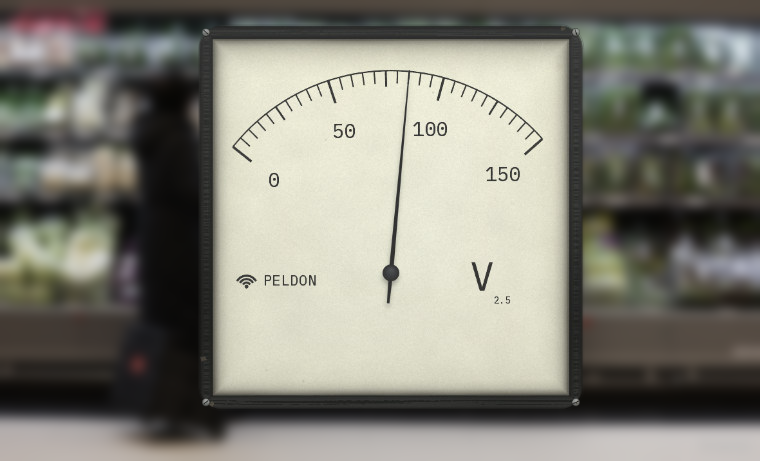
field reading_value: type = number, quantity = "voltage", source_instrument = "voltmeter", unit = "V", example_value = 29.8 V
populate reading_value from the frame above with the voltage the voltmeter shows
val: 85 V
